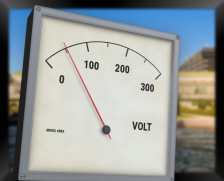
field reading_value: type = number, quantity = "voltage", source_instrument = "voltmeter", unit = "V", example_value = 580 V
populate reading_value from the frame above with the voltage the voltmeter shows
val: 50 V
